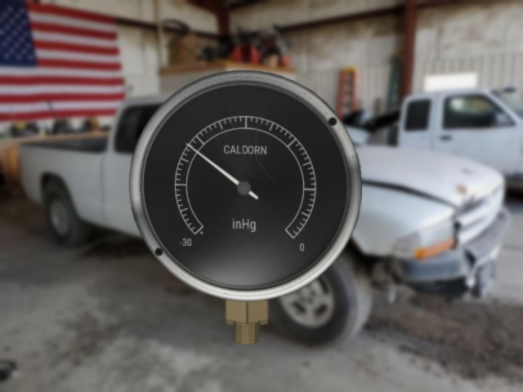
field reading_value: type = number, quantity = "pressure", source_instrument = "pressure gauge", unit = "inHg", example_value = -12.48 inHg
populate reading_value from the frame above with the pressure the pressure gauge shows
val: -21 inHg
